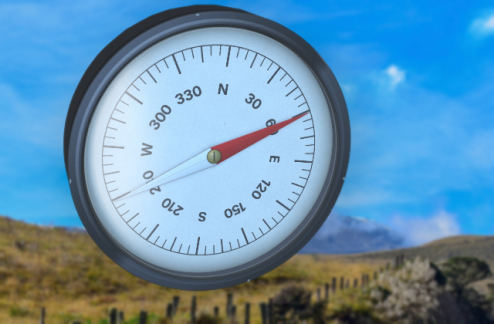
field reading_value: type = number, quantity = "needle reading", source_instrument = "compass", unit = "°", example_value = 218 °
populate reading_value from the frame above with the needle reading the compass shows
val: 60 °
